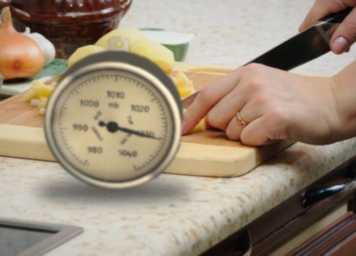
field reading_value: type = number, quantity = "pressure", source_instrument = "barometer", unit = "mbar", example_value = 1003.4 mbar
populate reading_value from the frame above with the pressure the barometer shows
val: 1030 mbar
